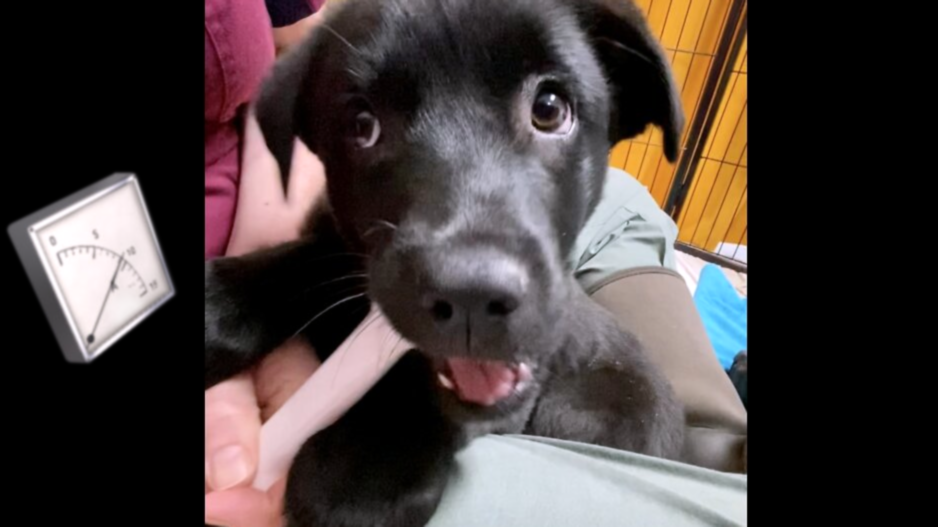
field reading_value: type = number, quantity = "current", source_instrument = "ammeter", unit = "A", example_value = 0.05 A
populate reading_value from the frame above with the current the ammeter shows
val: 9 A
